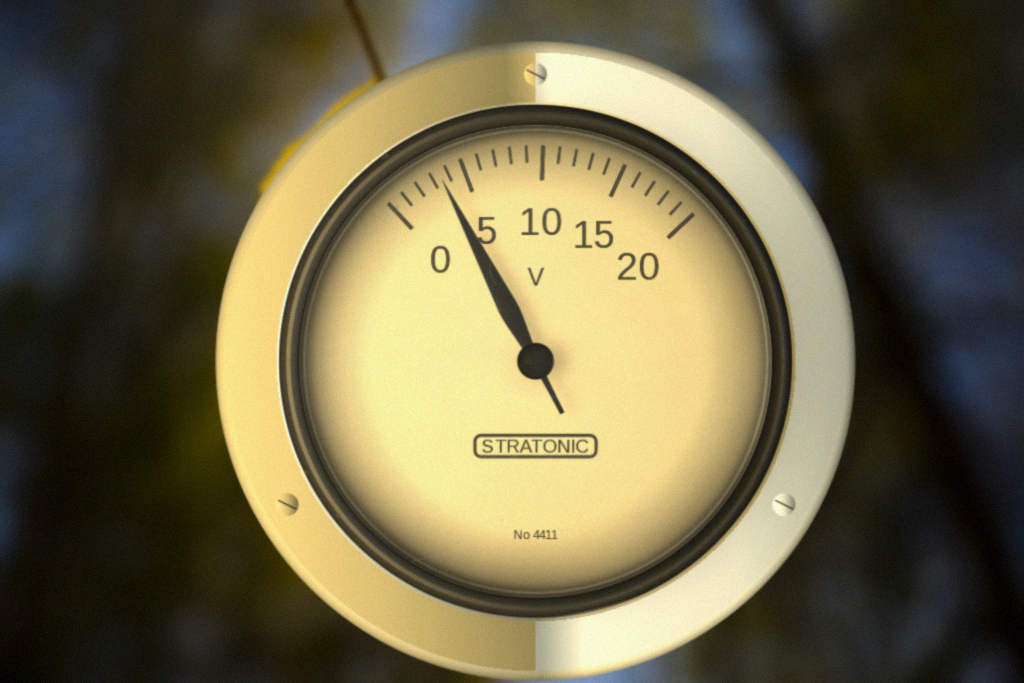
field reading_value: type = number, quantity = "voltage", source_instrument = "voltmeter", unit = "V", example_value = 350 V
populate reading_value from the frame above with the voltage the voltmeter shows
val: 3.5 V
